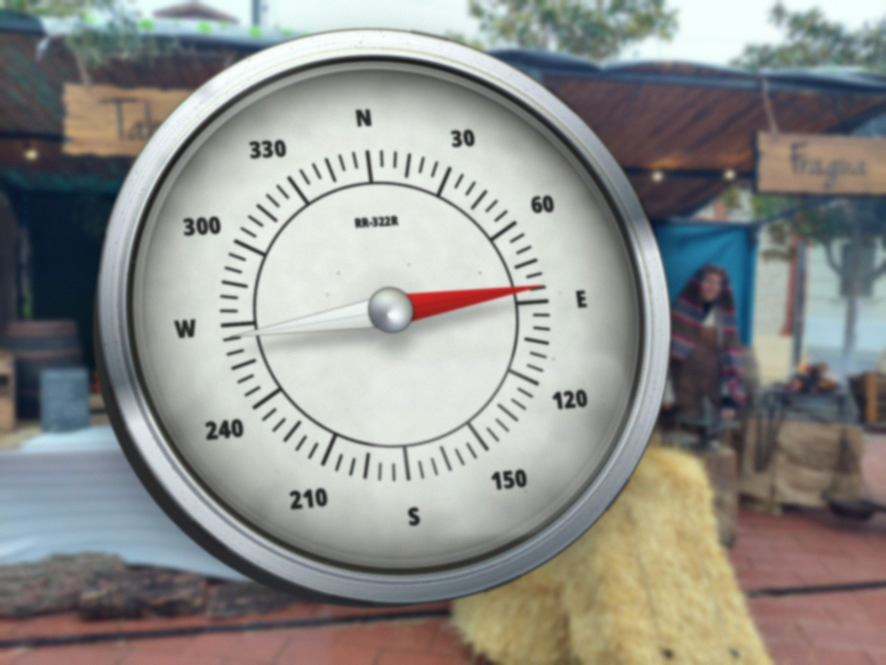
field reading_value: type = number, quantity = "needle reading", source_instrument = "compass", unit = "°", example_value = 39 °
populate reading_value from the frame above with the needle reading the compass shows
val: 85 °
